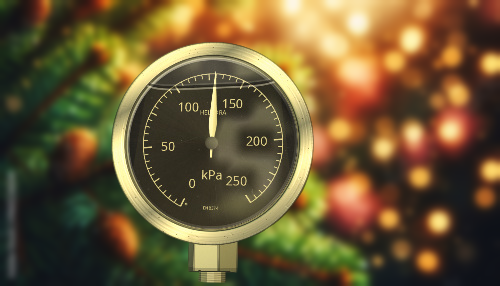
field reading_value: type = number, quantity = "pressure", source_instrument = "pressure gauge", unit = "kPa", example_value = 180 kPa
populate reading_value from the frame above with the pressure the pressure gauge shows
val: 130 kPa
